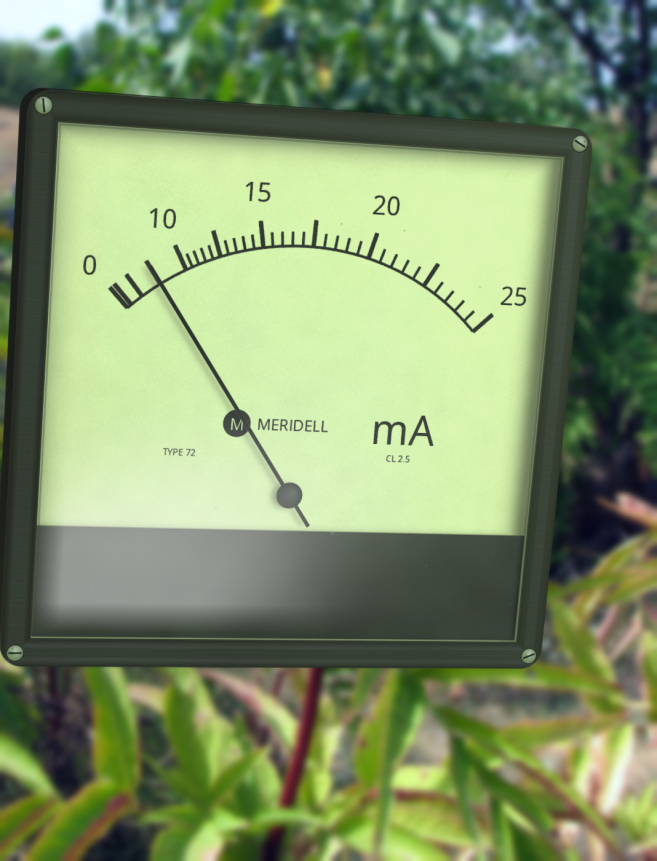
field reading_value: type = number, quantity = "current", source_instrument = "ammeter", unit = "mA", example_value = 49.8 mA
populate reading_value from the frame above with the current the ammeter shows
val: 7.5 mA
